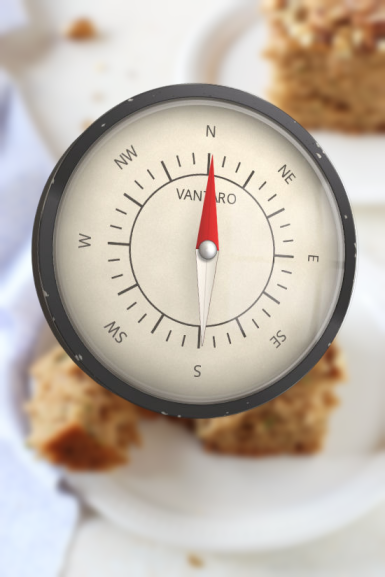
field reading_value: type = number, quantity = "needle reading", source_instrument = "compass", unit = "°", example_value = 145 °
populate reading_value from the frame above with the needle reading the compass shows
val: 0 °
